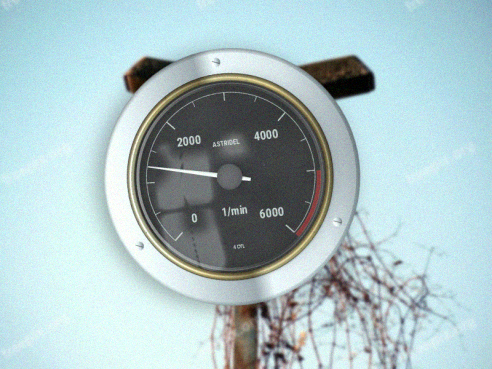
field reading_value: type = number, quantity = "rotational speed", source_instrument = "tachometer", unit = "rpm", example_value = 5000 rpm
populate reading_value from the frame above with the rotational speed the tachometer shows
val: 1250 rpm
